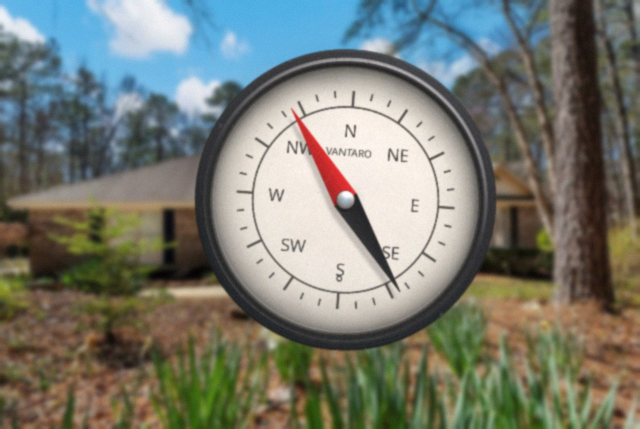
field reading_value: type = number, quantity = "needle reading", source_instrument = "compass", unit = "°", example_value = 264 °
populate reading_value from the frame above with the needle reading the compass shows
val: 325 °
